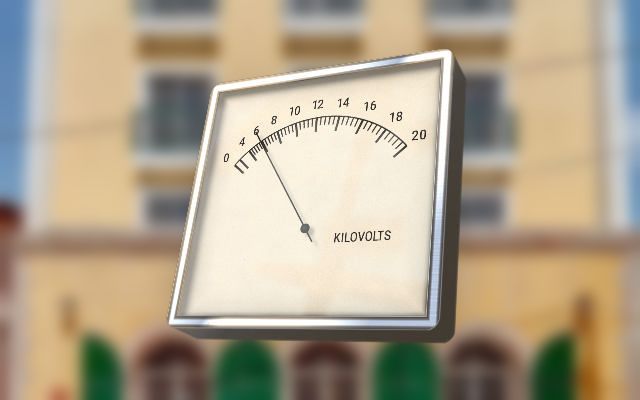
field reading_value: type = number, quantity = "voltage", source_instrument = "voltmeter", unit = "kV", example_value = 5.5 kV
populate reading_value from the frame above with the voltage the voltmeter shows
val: 6 kV
